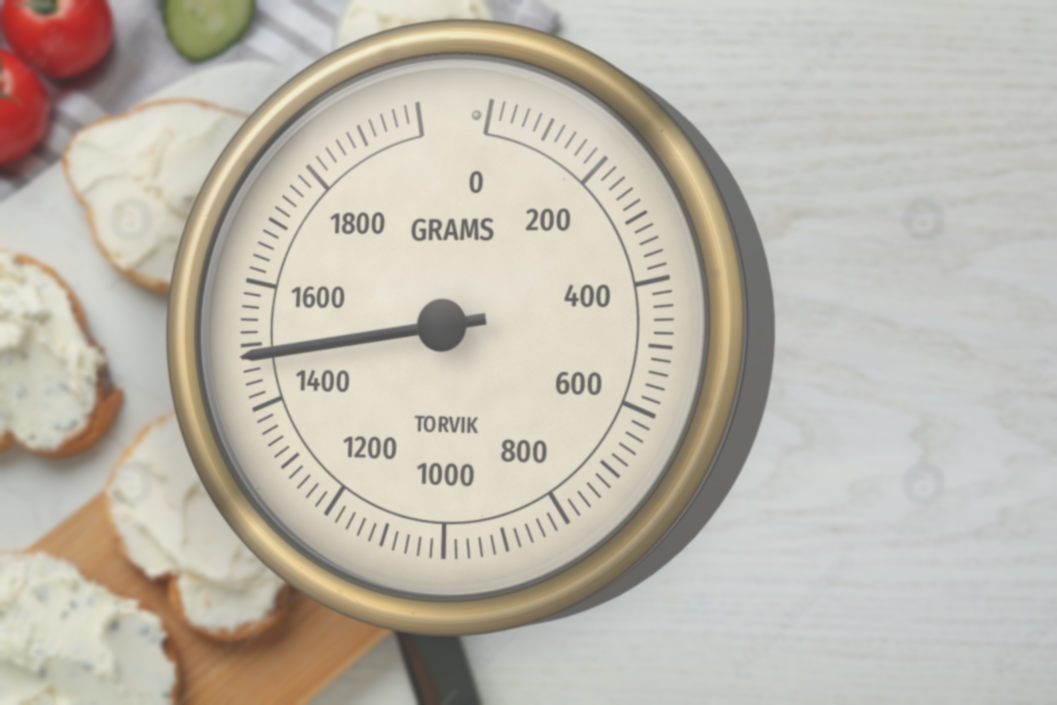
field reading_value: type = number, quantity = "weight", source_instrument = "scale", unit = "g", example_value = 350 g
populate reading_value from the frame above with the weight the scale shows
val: 1480 g
